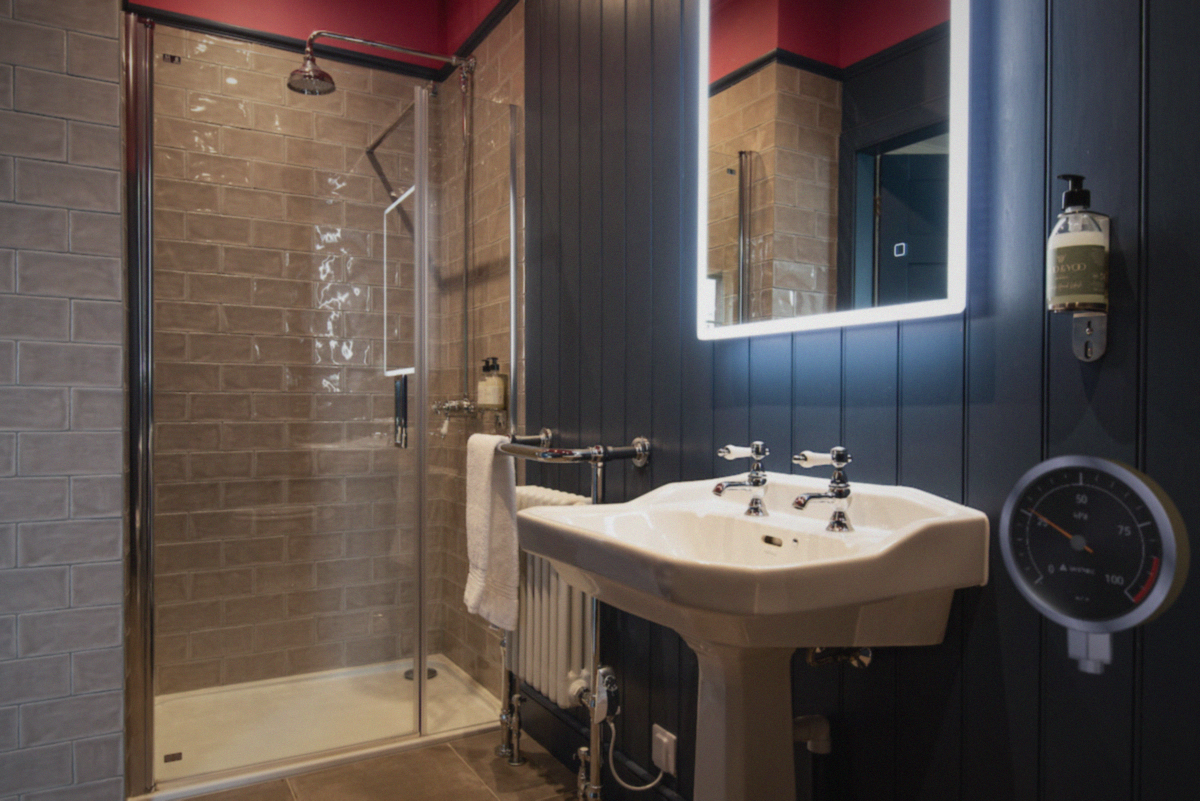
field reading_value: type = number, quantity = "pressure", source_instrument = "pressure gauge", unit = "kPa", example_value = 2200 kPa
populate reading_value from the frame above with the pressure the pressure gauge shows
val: 27.5 kPa
